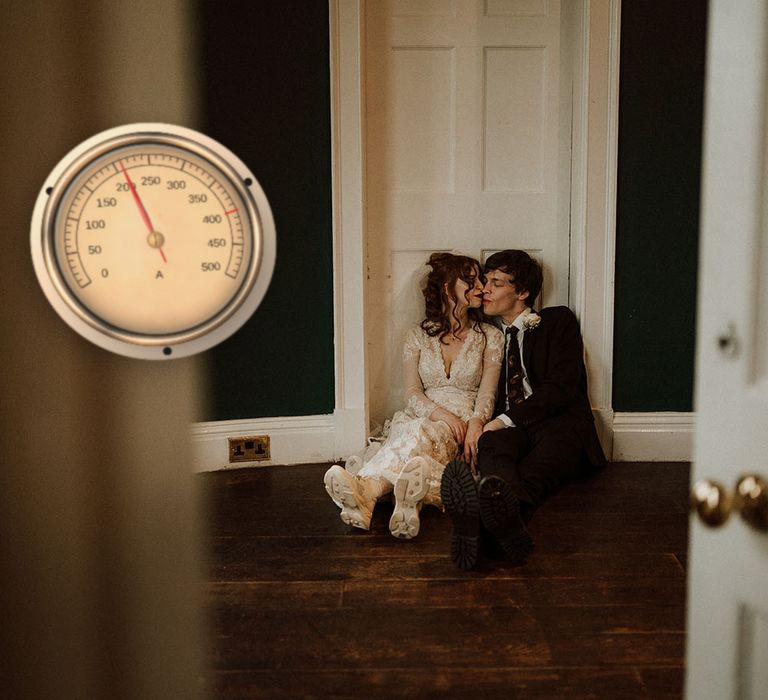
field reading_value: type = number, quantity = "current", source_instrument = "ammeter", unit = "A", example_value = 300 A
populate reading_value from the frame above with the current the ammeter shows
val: 210 A
